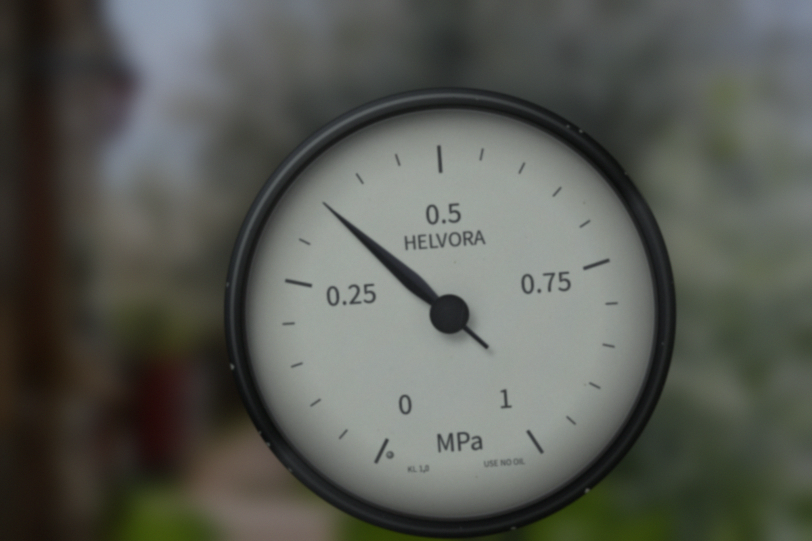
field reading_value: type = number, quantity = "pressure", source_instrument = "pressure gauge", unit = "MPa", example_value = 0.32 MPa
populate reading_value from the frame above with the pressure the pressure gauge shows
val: 0.35 MPa
